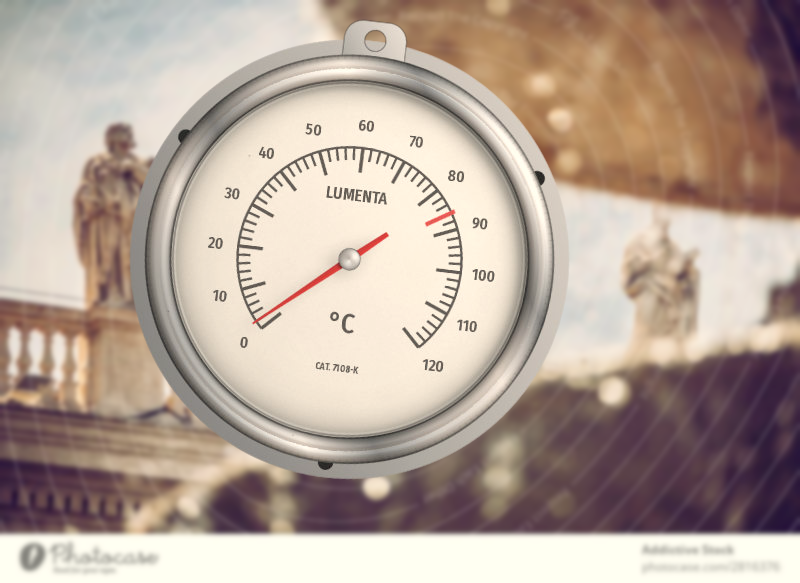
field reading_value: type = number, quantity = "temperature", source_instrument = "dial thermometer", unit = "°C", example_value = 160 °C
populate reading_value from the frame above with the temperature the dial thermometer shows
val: 2 °C
